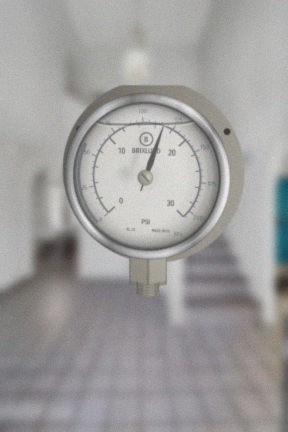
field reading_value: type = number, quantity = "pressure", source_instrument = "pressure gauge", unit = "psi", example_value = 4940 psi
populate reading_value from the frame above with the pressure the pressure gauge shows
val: 17 psi
